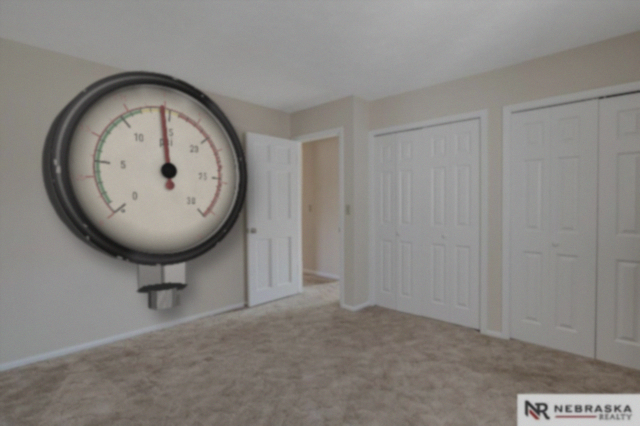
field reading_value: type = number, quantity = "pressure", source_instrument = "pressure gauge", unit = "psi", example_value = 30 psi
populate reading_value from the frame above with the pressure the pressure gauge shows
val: 14 psi
